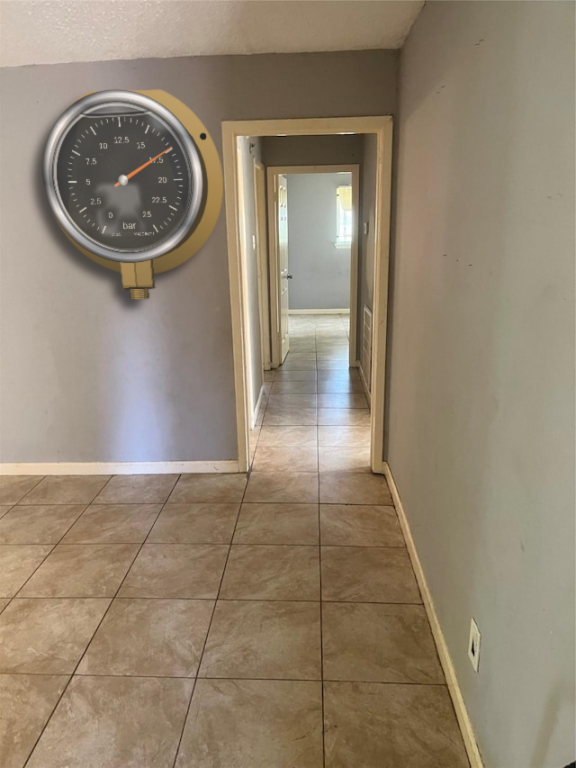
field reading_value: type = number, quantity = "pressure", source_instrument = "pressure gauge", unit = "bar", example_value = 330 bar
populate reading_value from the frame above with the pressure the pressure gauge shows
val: 17.5 bar
